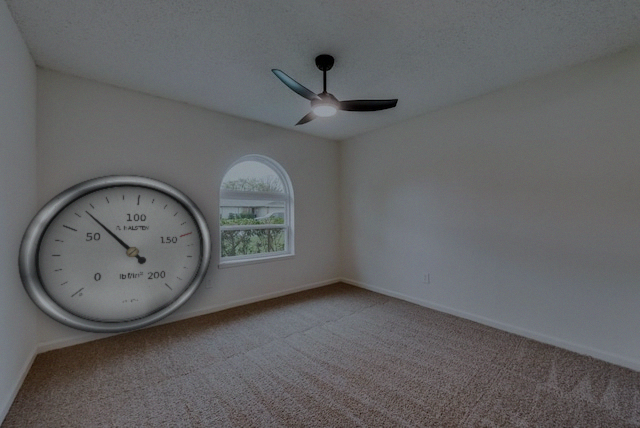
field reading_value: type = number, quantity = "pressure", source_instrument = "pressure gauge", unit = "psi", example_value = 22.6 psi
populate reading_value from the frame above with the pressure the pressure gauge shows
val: 65 psi
